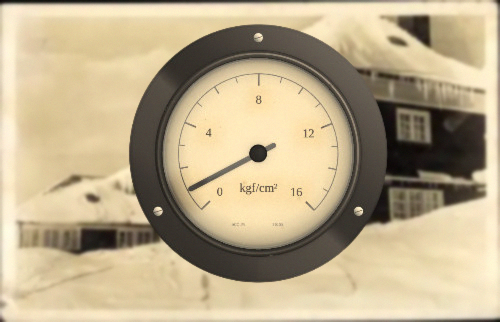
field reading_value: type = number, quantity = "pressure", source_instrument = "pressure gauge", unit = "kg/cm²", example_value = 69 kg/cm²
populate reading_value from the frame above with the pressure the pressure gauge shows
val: 1 kg/cm²
